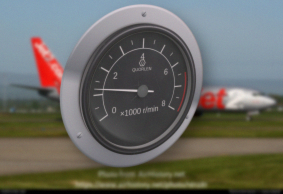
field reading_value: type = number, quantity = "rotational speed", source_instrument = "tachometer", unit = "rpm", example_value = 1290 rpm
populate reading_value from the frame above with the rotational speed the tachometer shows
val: 1250 rpm
